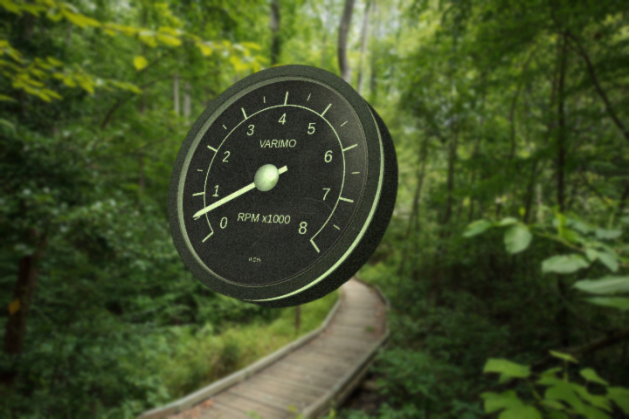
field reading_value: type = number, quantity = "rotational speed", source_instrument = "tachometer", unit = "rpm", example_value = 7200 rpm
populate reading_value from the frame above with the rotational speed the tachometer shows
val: 500 rpm
